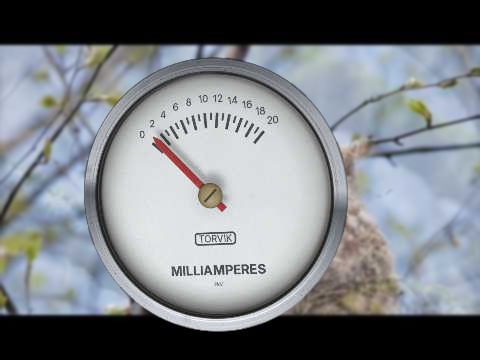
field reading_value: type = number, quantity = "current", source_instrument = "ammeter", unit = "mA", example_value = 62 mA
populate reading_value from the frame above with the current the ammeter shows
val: 1 mA
